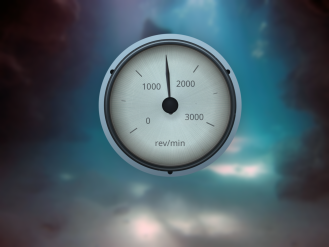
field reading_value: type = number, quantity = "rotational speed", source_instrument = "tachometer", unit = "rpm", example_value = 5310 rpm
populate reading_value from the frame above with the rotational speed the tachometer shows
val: 1500 rpm
